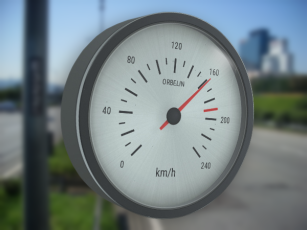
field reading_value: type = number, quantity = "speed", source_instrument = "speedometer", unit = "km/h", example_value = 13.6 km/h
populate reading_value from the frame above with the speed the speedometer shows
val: 160 km/h
